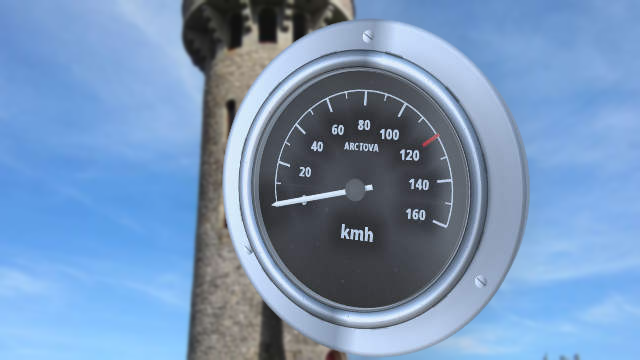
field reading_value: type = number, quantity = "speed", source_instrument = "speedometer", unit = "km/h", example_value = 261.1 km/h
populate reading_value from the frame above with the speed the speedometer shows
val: 0 km/h
